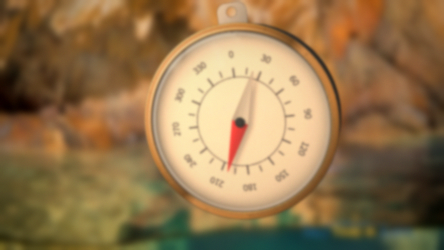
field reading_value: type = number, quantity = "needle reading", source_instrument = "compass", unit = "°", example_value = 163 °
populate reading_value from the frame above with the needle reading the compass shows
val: 202.5 °
